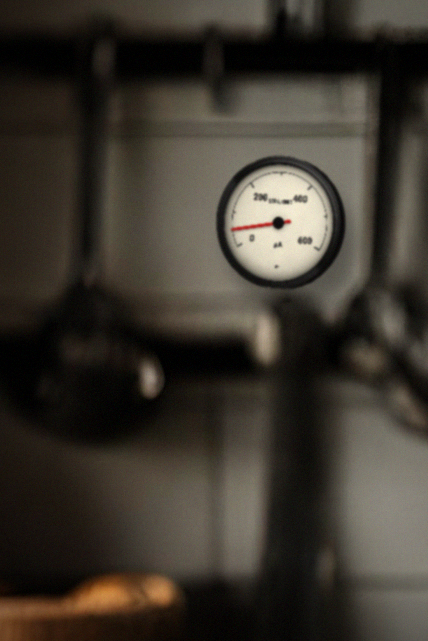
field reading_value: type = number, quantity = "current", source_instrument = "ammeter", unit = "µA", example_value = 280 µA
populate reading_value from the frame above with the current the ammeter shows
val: 50 µA
